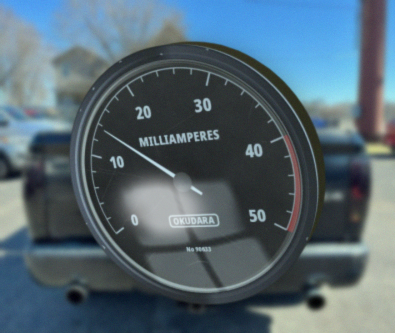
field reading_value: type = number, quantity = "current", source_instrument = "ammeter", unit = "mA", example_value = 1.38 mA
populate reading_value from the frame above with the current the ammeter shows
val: 14 mA
